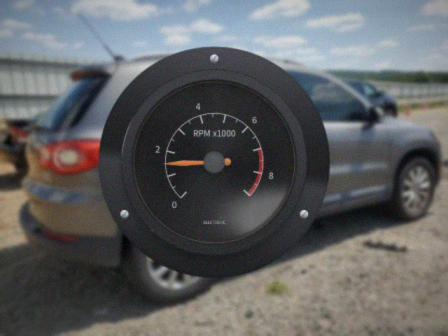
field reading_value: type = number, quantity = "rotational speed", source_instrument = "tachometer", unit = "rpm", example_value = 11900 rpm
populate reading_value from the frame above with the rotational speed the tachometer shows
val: 1500 rpm
